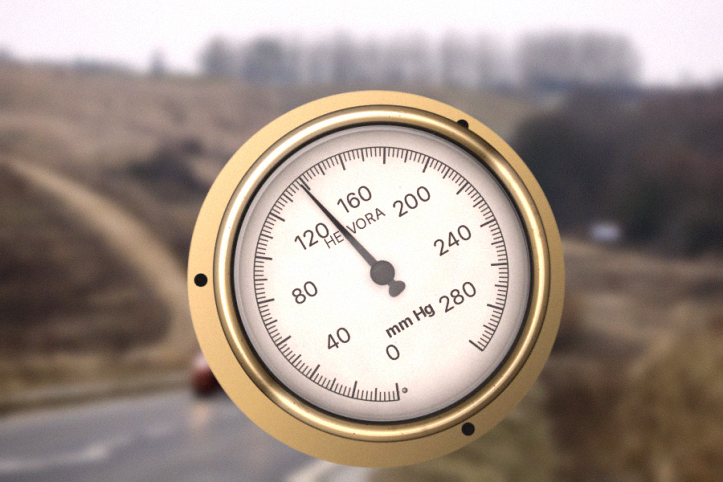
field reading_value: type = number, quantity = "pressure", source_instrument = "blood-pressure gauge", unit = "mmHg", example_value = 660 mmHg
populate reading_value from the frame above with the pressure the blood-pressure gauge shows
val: 138 mmHg
